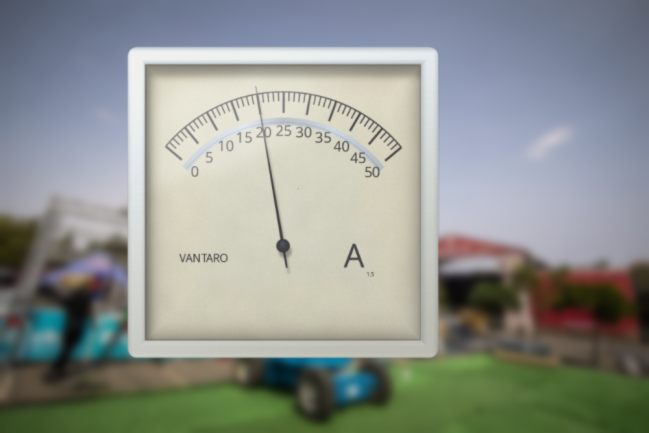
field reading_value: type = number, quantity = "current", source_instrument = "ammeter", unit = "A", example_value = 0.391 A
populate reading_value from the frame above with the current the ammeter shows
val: 20 A
